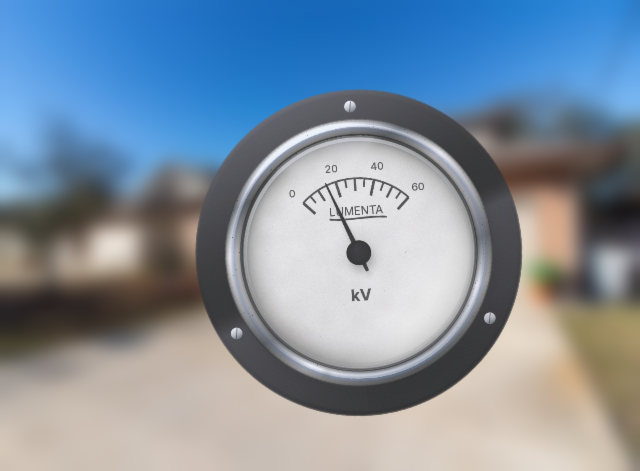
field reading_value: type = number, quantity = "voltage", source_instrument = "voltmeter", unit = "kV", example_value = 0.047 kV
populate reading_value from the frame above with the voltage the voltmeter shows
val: 15 kV
